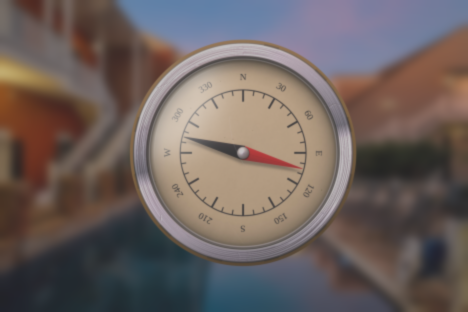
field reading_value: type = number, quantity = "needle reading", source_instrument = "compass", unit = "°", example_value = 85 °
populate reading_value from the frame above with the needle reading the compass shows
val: 105 °
